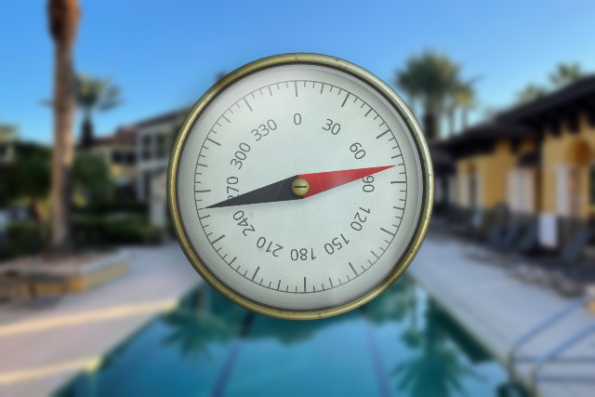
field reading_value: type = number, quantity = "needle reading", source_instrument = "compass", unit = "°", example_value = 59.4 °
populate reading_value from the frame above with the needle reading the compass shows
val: 80 °
